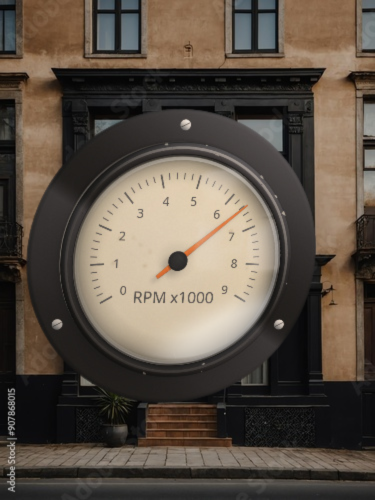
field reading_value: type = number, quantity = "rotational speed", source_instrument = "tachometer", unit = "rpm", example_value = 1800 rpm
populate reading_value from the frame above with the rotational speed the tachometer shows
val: 6400 rpm
